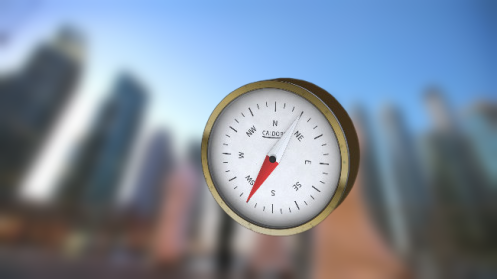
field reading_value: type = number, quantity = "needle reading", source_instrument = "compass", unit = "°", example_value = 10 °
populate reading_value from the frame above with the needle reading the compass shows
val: 210 °
